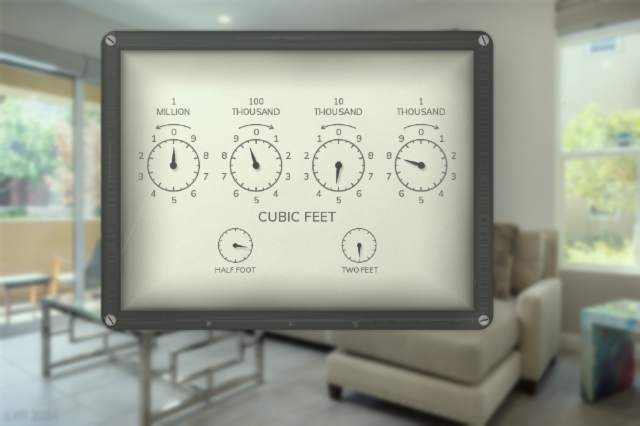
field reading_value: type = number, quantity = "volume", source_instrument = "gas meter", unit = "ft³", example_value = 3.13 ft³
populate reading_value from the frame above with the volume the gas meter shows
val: 994800 ft³
